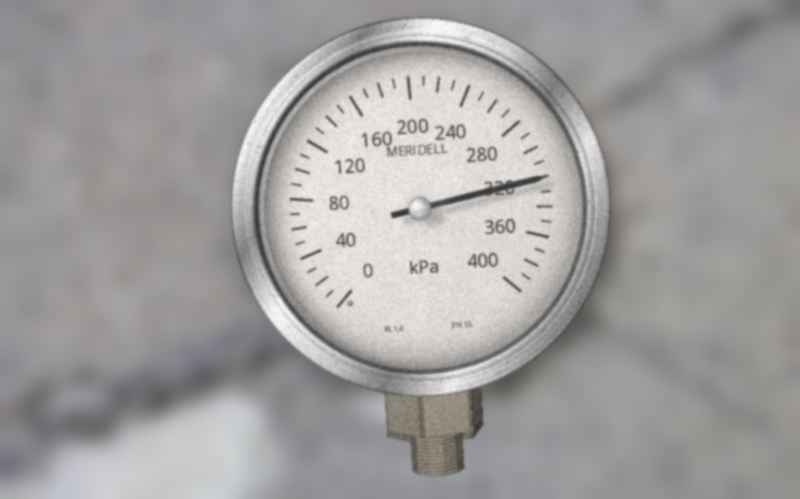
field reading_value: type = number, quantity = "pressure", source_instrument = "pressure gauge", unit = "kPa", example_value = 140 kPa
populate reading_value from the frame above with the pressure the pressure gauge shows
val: 320 kPa
